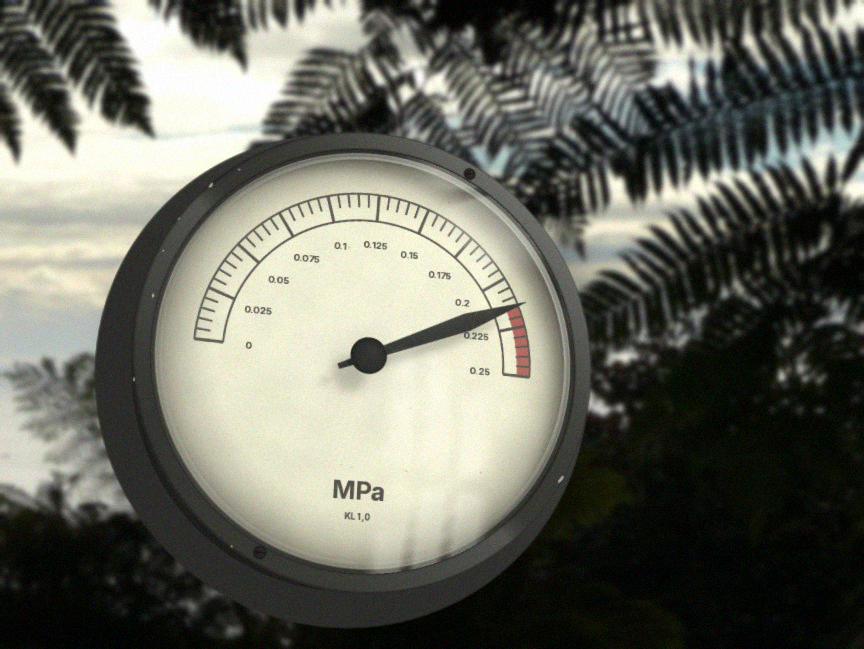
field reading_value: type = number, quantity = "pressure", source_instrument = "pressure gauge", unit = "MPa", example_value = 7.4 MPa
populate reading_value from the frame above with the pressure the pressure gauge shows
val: 0.215 MPa
